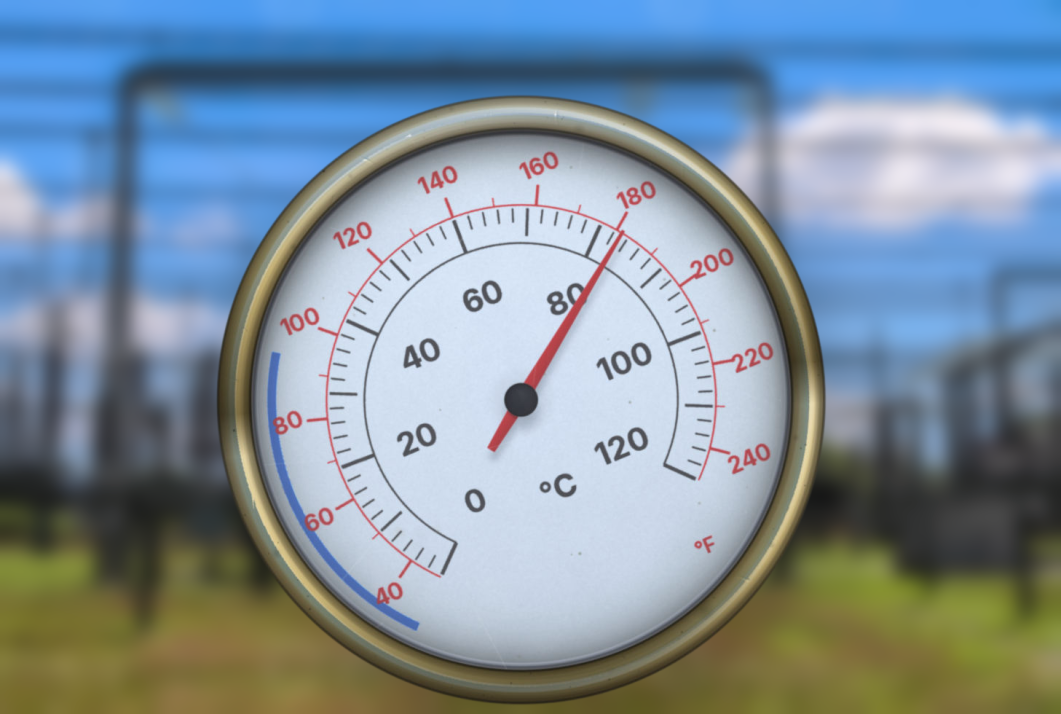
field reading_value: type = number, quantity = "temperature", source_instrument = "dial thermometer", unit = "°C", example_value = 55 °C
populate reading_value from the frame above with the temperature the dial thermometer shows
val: 83 °C
